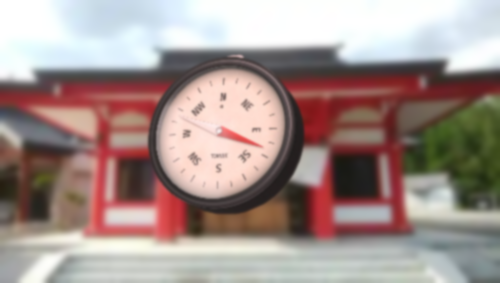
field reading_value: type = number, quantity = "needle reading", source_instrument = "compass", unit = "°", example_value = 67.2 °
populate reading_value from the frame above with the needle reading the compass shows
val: 112.5 °
